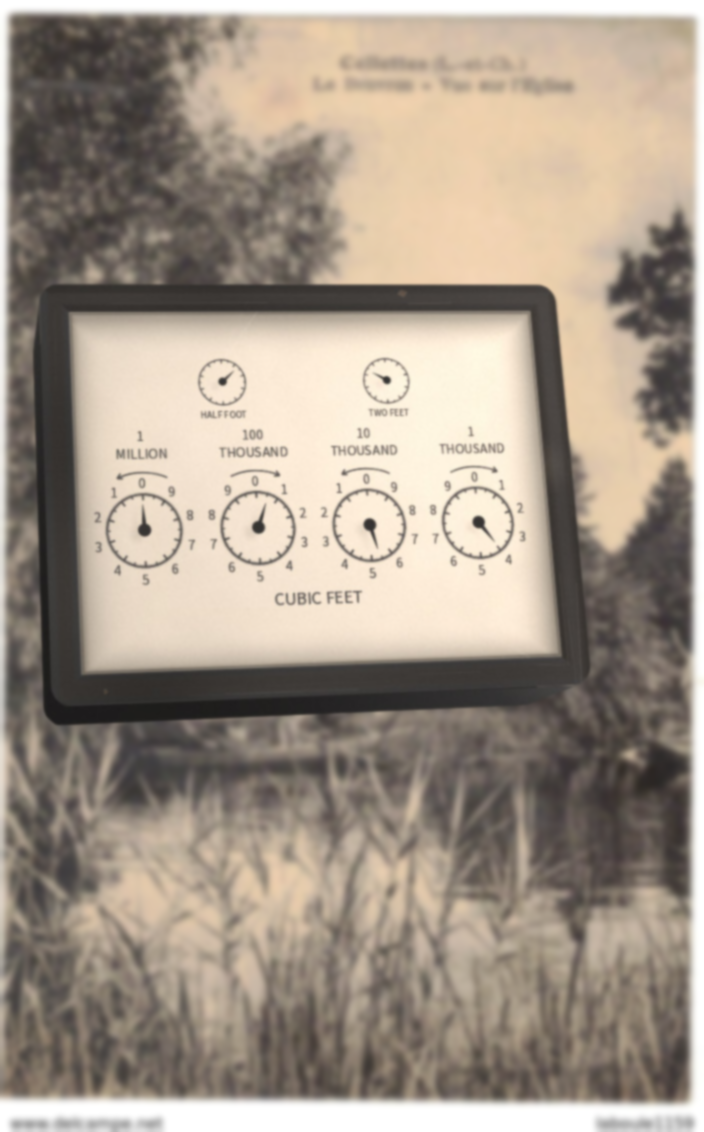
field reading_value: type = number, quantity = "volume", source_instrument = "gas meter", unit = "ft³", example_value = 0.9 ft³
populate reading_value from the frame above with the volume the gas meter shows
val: 5400 ft³
